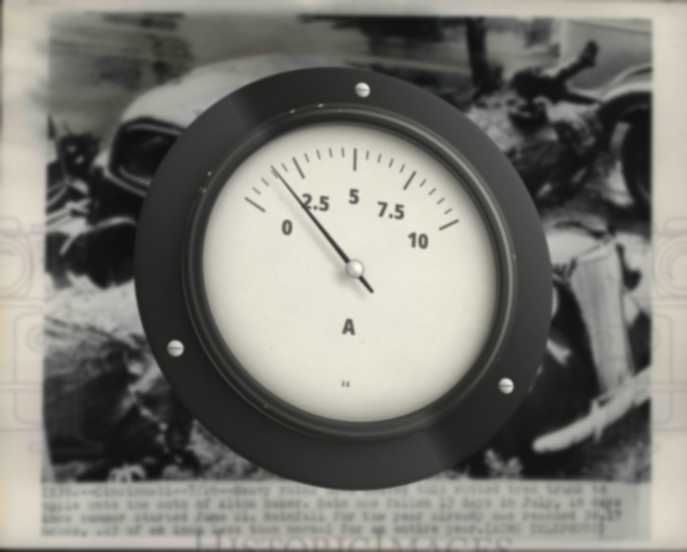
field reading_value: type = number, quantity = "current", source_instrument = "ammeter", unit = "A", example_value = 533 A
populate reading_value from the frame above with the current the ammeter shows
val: 1.5 A
